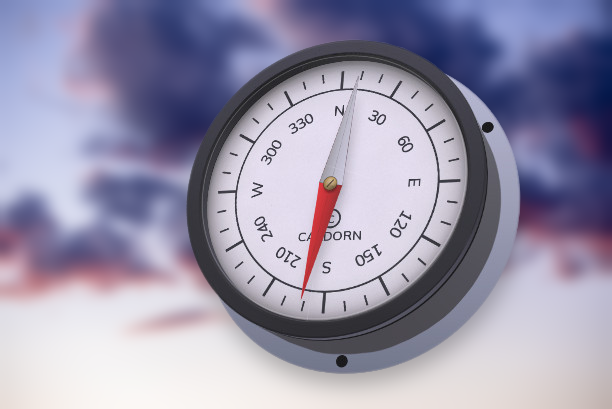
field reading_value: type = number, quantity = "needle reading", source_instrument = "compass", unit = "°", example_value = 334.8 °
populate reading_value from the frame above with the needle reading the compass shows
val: 190 °
